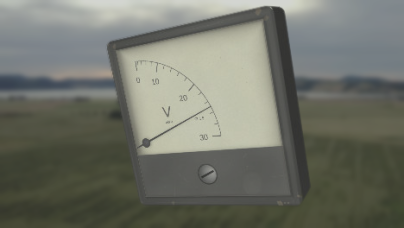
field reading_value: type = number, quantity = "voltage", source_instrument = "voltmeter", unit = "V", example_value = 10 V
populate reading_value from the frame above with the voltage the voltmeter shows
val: 25 V
